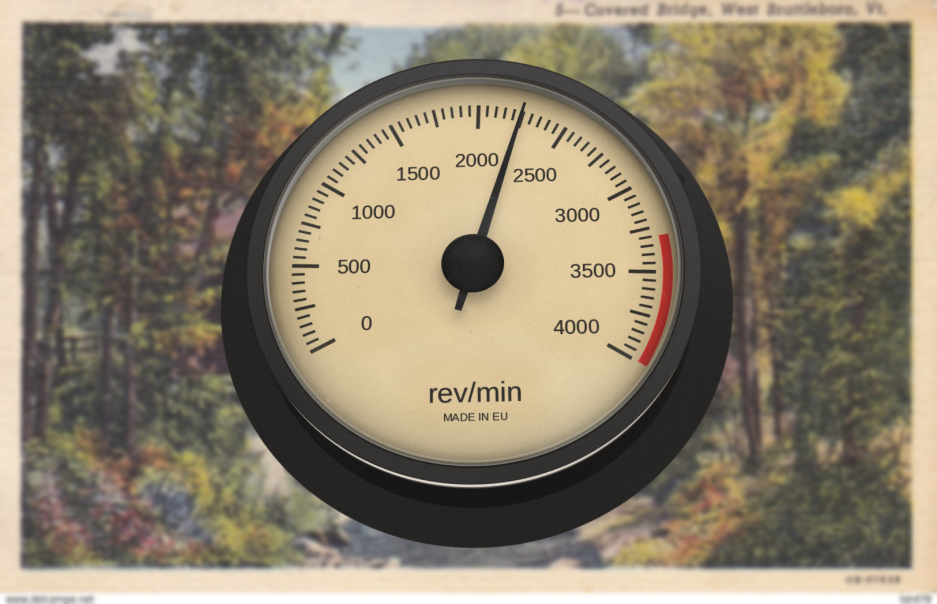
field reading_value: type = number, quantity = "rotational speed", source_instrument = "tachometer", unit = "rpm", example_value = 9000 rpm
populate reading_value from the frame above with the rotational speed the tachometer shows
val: 2250 rpm
